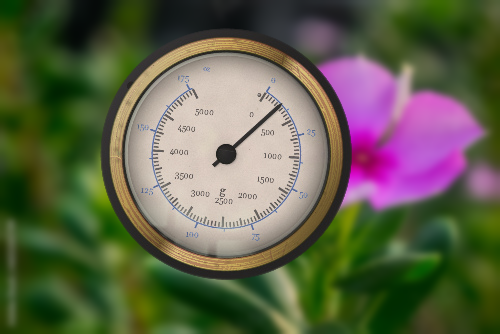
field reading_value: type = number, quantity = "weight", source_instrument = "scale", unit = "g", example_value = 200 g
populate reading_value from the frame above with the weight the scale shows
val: 250 g
